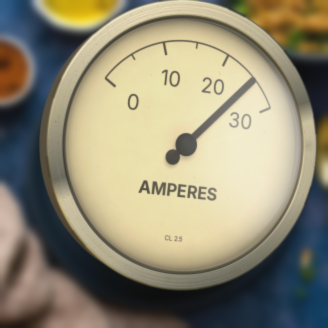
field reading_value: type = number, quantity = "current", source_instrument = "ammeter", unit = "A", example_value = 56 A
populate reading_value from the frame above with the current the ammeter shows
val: 25 A
